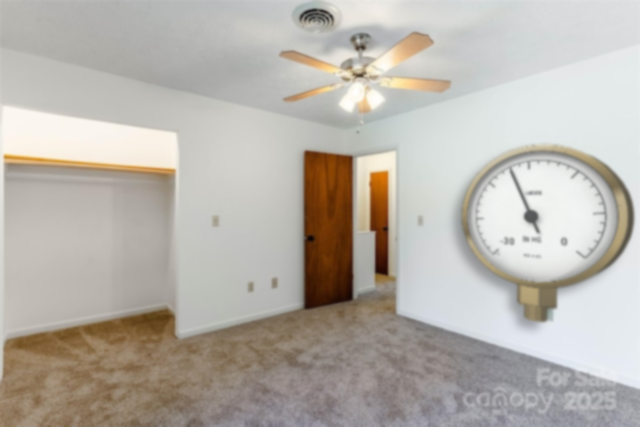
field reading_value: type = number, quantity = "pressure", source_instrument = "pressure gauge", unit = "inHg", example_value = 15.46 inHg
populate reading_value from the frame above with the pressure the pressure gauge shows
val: -17 inHg
